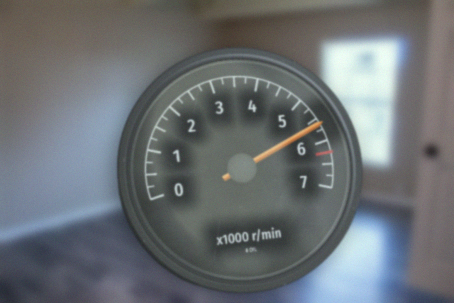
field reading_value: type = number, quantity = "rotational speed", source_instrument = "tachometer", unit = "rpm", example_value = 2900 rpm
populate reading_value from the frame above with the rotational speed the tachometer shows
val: 5625 rpm
